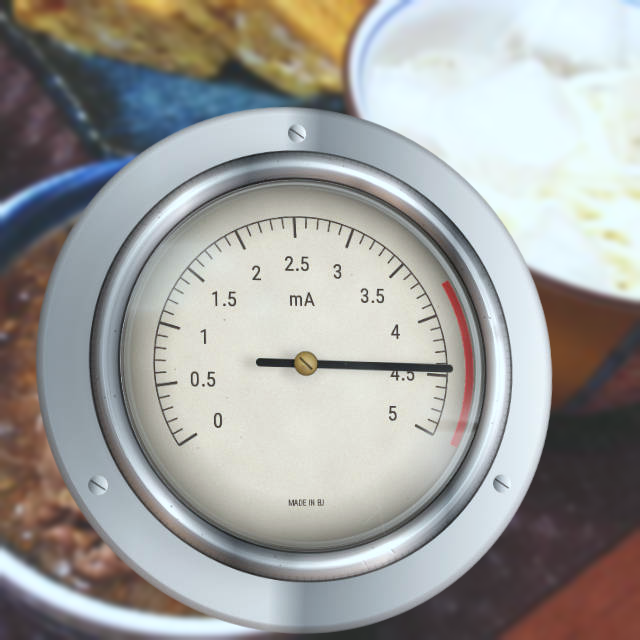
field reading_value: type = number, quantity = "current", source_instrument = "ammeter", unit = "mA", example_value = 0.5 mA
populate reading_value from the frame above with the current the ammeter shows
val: 4.45 mA
